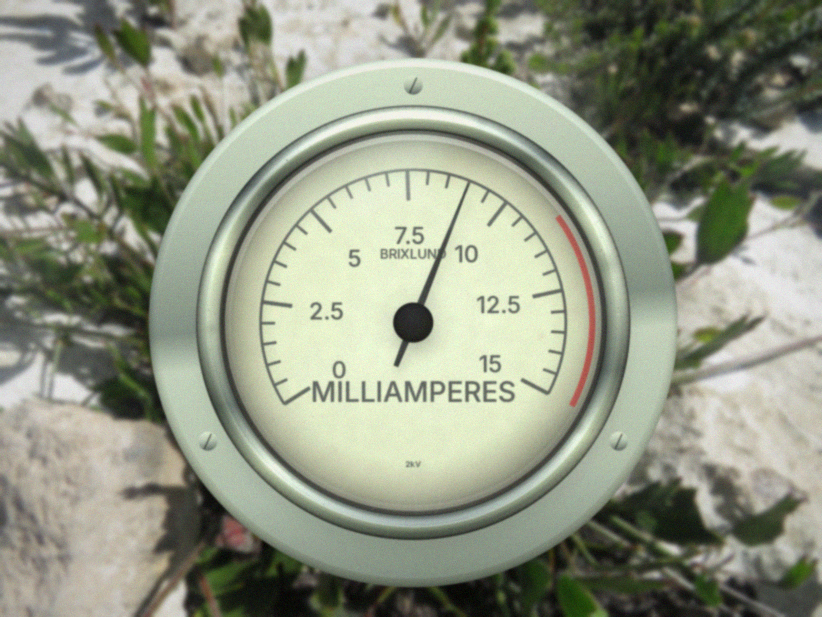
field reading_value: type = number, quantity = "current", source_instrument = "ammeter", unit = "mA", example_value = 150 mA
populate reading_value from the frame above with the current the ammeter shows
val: 9 mA
